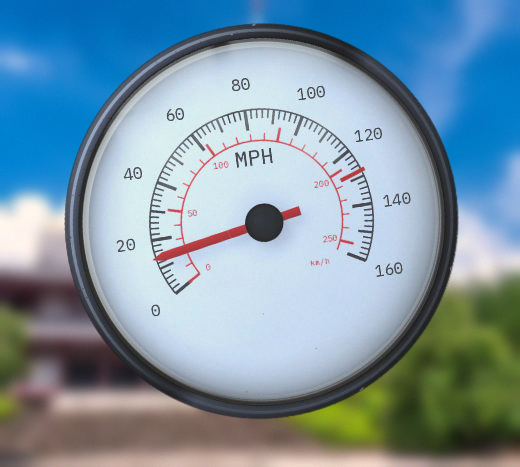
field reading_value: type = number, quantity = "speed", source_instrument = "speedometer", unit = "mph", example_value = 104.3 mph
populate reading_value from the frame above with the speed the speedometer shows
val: 14 mph
